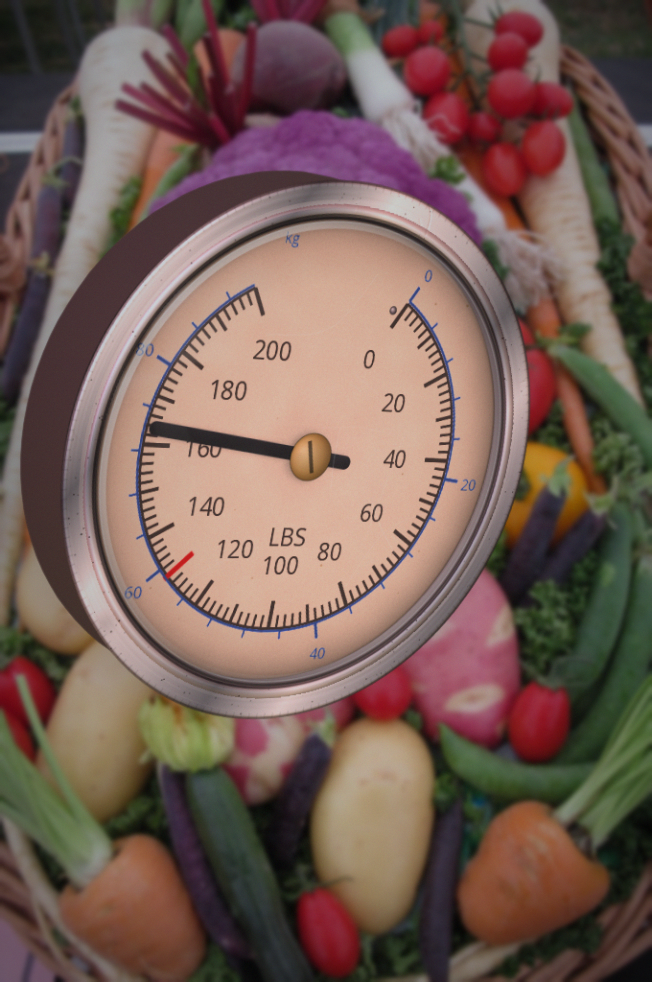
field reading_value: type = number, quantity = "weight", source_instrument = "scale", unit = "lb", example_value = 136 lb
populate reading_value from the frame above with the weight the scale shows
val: 164 lb
